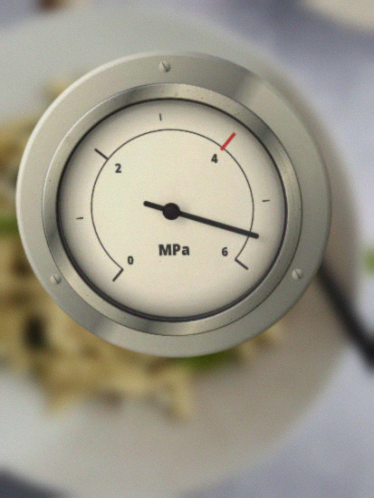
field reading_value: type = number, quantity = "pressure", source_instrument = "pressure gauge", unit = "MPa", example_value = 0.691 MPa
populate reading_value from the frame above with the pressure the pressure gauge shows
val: 5.5 MPa
